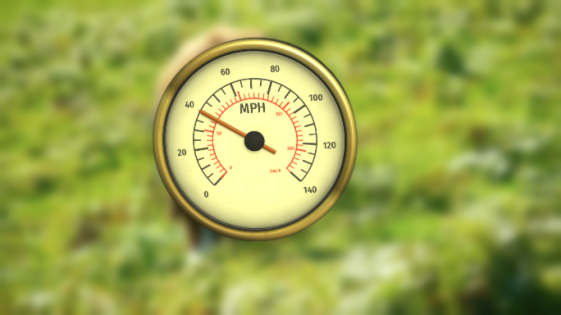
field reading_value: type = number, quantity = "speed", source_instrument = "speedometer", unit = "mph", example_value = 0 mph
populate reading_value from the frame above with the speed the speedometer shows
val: 40 mph
